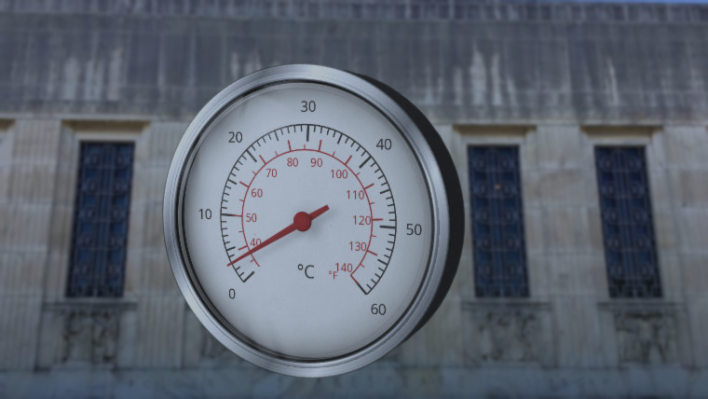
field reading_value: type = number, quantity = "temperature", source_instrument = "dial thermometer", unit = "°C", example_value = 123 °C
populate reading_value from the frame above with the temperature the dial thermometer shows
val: 3 °C
